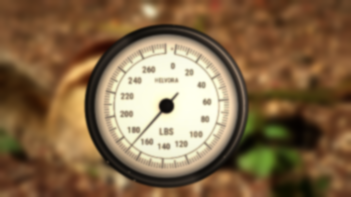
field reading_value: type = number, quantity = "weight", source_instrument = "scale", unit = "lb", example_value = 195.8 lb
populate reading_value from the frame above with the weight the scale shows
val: 170 lb
